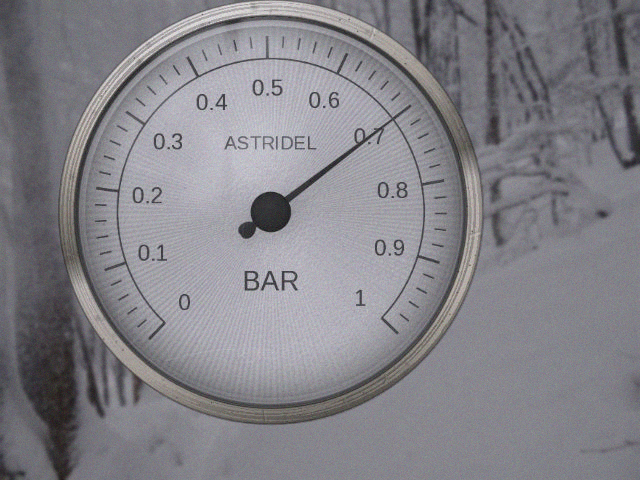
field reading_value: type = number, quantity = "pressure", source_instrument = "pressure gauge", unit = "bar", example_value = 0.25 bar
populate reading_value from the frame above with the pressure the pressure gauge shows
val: 0.7 bar
